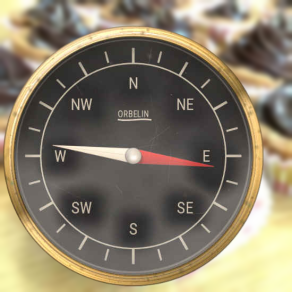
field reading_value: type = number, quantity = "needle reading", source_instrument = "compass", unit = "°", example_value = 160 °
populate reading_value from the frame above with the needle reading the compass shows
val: 97.5 °
